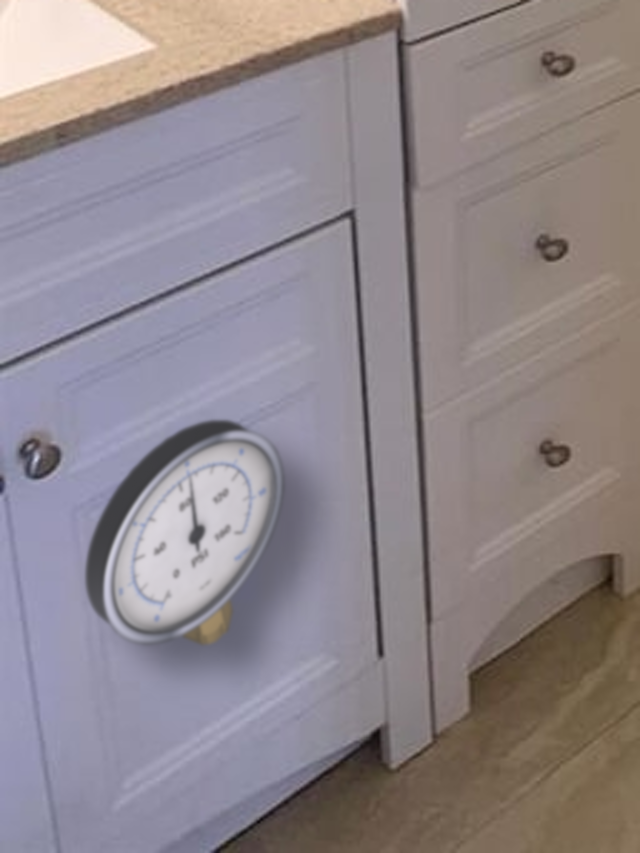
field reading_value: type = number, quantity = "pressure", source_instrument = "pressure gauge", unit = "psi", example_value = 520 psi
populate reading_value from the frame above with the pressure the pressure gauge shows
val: 85 psi
